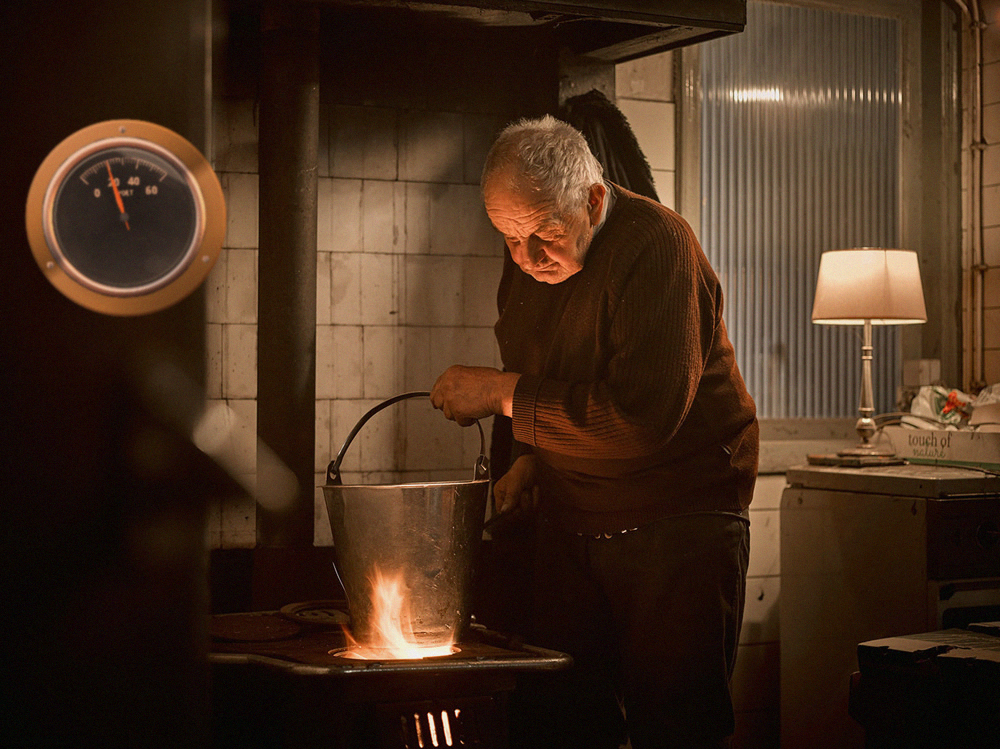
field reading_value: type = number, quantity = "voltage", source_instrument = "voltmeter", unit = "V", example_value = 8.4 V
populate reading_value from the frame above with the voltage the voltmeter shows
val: 20 V
